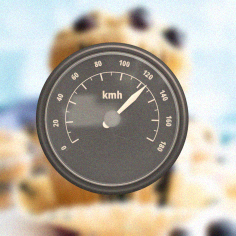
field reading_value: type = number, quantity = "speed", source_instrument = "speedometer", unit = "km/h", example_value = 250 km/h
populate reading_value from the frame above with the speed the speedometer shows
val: 125 km/h
